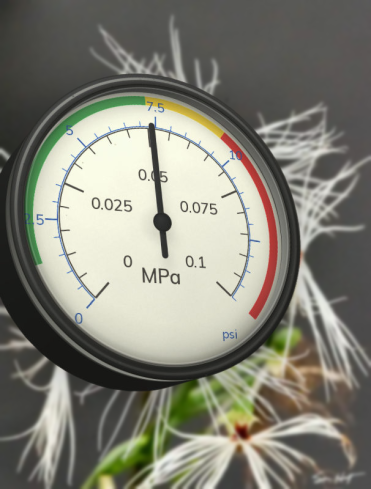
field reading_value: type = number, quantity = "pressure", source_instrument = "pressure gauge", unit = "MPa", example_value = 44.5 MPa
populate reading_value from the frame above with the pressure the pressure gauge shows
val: 0.05 MPa
